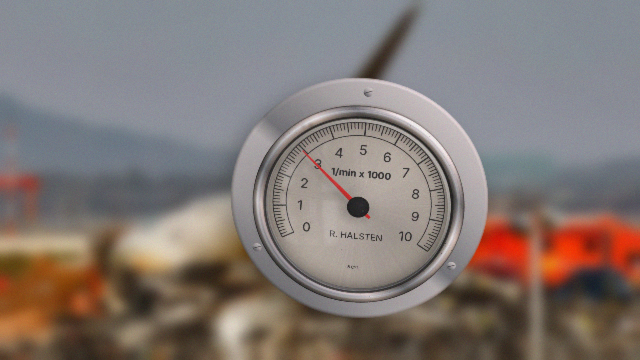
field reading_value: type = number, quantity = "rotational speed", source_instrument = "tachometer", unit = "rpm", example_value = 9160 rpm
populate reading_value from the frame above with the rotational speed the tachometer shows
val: 3000 rpm
